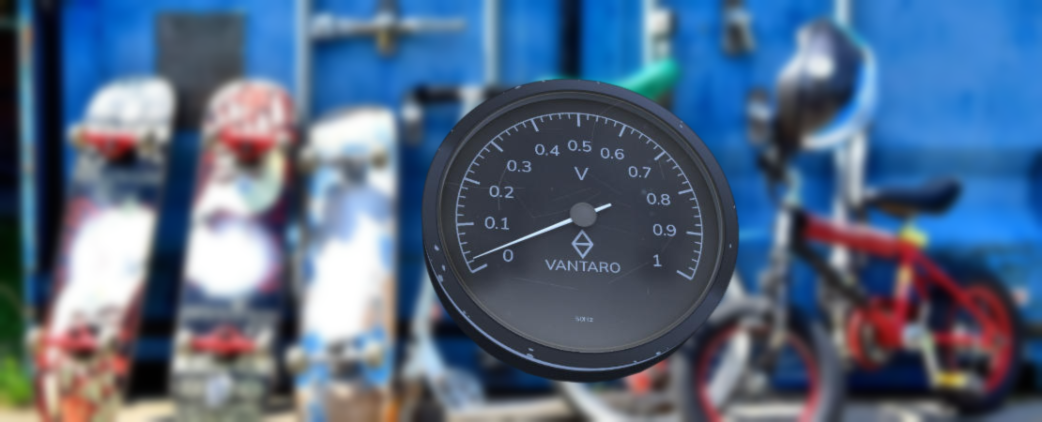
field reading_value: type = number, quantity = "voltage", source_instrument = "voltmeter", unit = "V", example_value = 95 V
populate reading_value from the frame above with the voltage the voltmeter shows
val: 0.02 V
